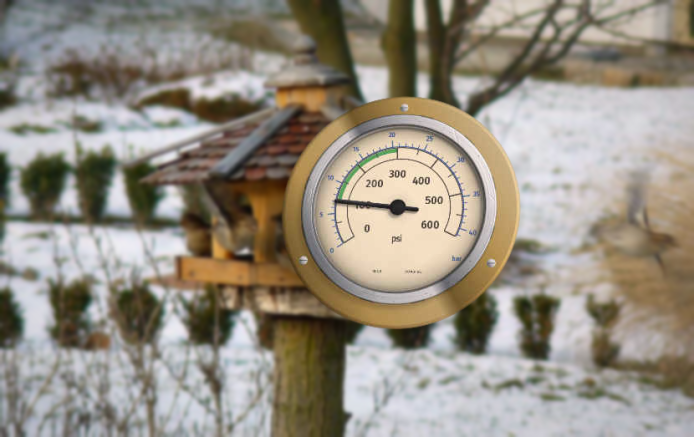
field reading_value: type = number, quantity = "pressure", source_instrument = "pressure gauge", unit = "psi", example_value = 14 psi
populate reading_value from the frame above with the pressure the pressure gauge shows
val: 100 psi
